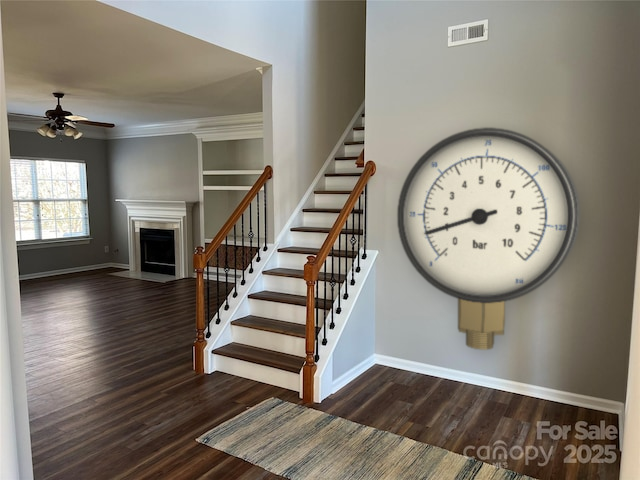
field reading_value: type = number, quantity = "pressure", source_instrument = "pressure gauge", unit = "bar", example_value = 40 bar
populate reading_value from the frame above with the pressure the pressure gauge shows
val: 1 bar
